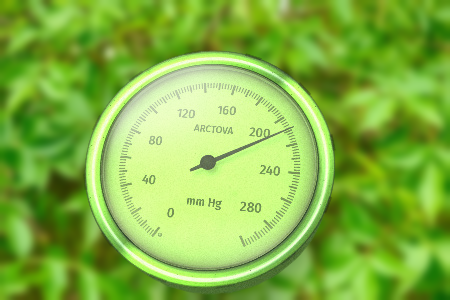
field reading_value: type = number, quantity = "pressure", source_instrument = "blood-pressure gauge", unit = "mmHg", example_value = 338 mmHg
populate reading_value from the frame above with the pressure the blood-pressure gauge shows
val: 210 mmHg
